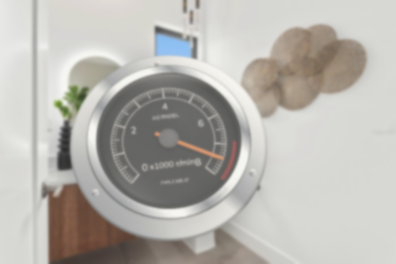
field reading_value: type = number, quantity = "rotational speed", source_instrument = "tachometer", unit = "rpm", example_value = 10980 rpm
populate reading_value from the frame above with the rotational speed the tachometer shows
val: 7500 rpm
